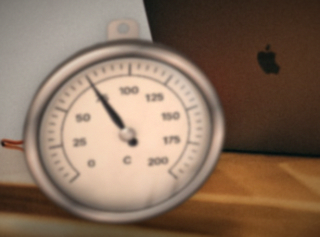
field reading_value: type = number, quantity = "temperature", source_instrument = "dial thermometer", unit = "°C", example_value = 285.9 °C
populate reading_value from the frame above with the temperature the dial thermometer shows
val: 75 °C
